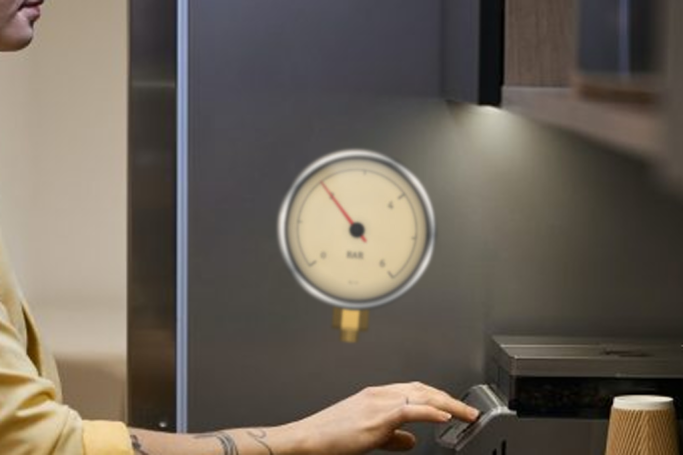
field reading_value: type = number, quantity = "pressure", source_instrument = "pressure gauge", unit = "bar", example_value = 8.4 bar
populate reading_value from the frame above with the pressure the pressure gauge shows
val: 2 bar
